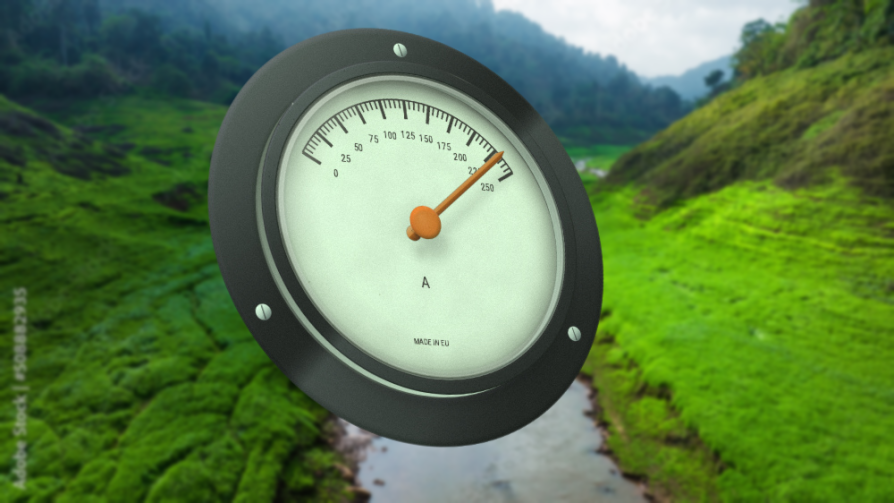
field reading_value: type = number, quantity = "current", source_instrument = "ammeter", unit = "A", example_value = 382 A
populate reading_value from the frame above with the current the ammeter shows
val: 230 A
